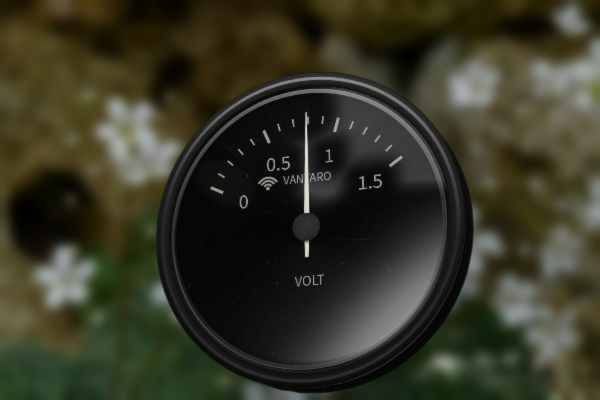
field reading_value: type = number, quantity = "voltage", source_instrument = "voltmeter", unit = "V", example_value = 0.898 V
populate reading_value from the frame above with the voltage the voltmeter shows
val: 0.8 V
